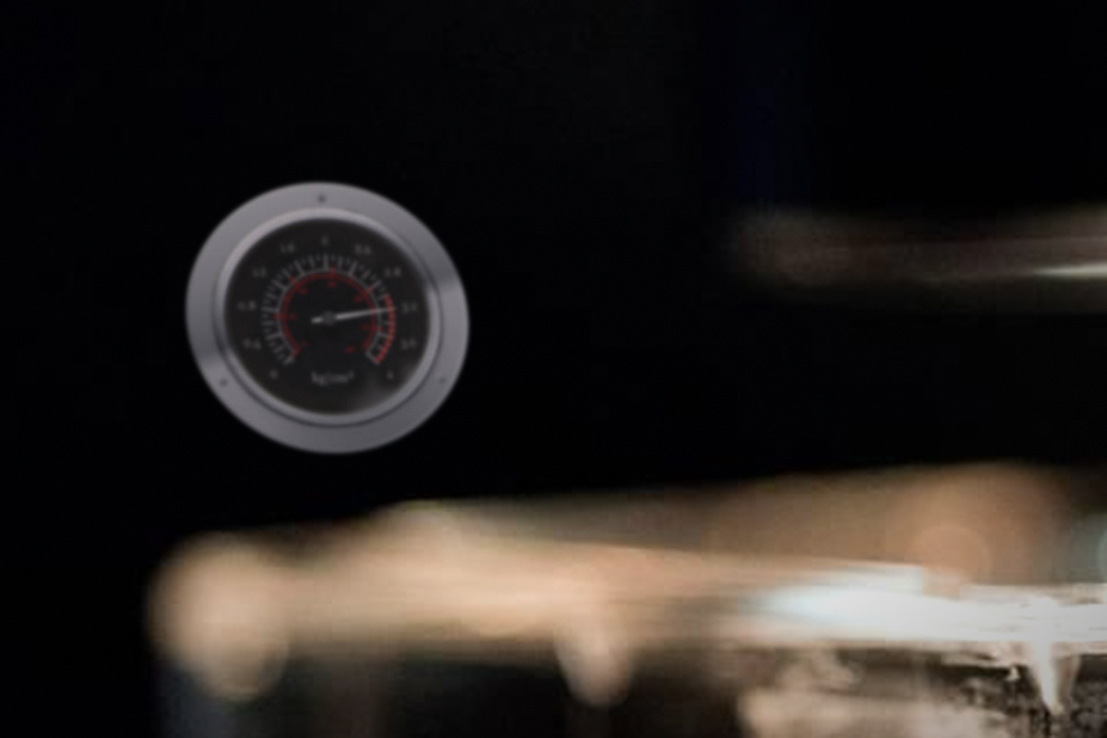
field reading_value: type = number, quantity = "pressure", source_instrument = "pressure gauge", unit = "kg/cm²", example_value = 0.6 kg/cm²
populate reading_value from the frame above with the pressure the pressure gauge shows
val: 3.2 kg/cm²
